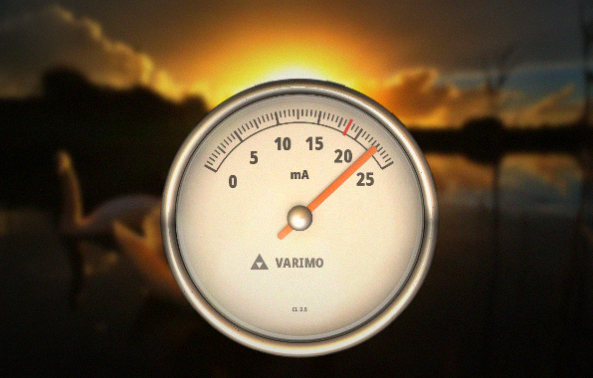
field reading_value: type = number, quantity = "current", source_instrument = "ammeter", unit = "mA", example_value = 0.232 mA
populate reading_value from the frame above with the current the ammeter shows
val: 22.5 mA
